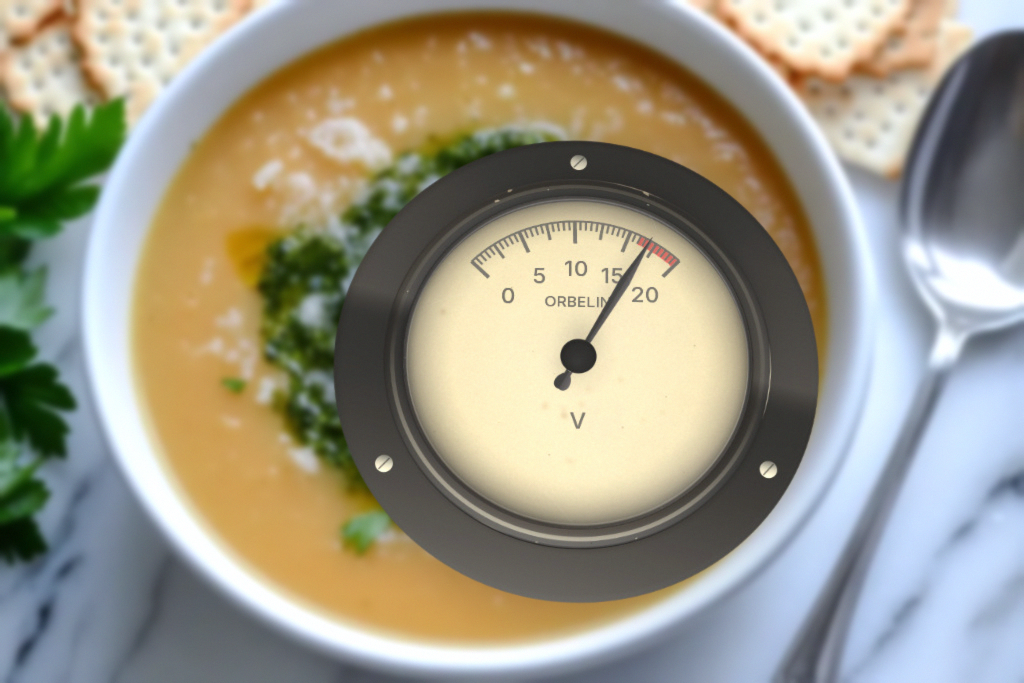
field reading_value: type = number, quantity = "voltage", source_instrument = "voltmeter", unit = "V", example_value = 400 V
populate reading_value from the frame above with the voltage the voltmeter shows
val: 17 V
